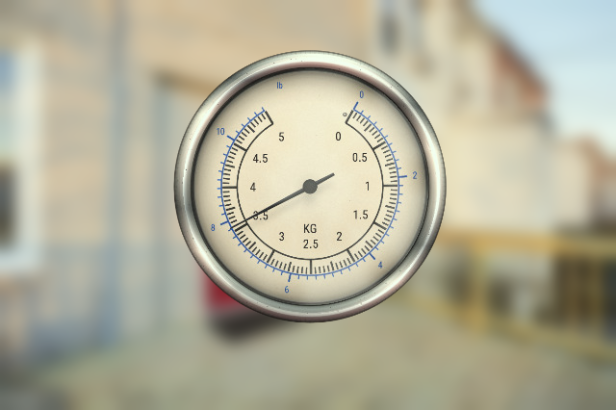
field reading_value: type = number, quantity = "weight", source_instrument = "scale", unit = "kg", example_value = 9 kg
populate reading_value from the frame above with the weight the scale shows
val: 3.55 kg
